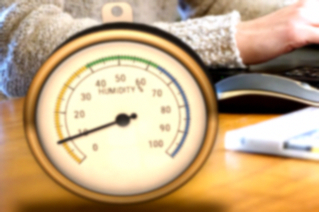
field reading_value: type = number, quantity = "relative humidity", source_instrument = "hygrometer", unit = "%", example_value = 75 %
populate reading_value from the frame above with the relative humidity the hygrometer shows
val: 10 %
